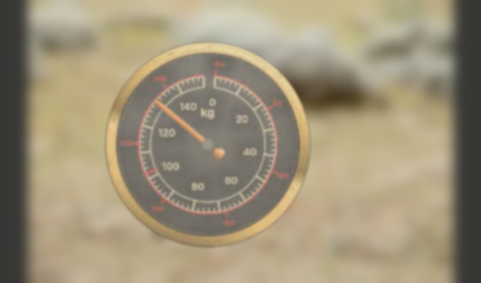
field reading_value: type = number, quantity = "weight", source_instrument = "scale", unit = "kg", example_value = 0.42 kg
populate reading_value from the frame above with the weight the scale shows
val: 130 kg
